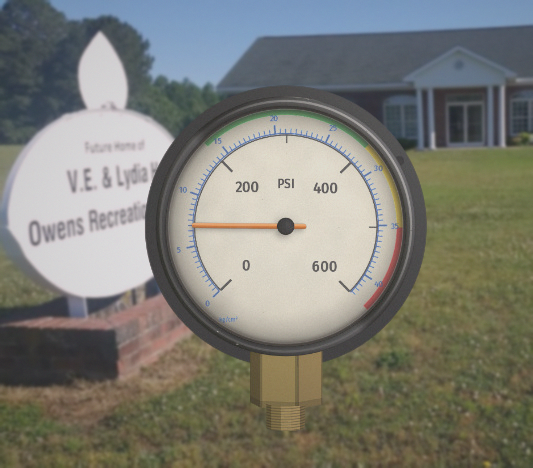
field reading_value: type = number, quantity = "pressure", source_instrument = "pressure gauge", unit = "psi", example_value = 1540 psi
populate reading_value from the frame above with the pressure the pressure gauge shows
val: 100 psi
